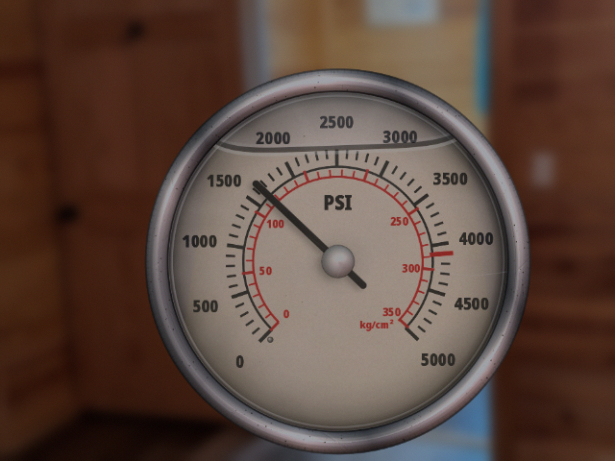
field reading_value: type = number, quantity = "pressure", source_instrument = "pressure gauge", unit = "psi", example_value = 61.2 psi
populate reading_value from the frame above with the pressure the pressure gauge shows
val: 1650 psi
